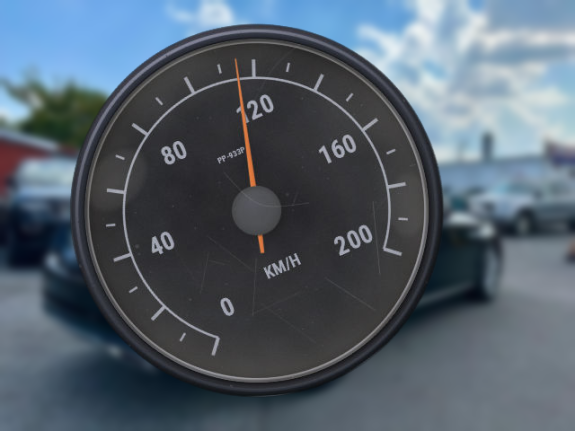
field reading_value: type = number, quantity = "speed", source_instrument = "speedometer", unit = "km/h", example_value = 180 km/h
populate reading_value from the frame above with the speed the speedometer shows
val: 115 km/h
